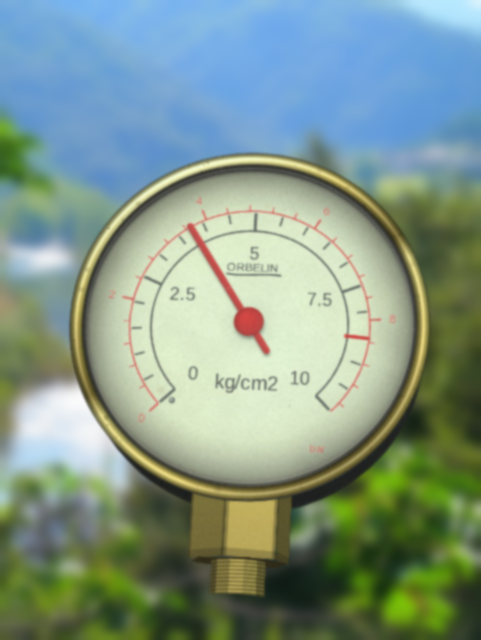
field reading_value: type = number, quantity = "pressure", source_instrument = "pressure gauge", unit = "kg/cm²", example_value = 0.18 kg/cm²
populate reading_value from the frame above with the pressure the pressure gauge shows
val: 3.75 kg/cm²
